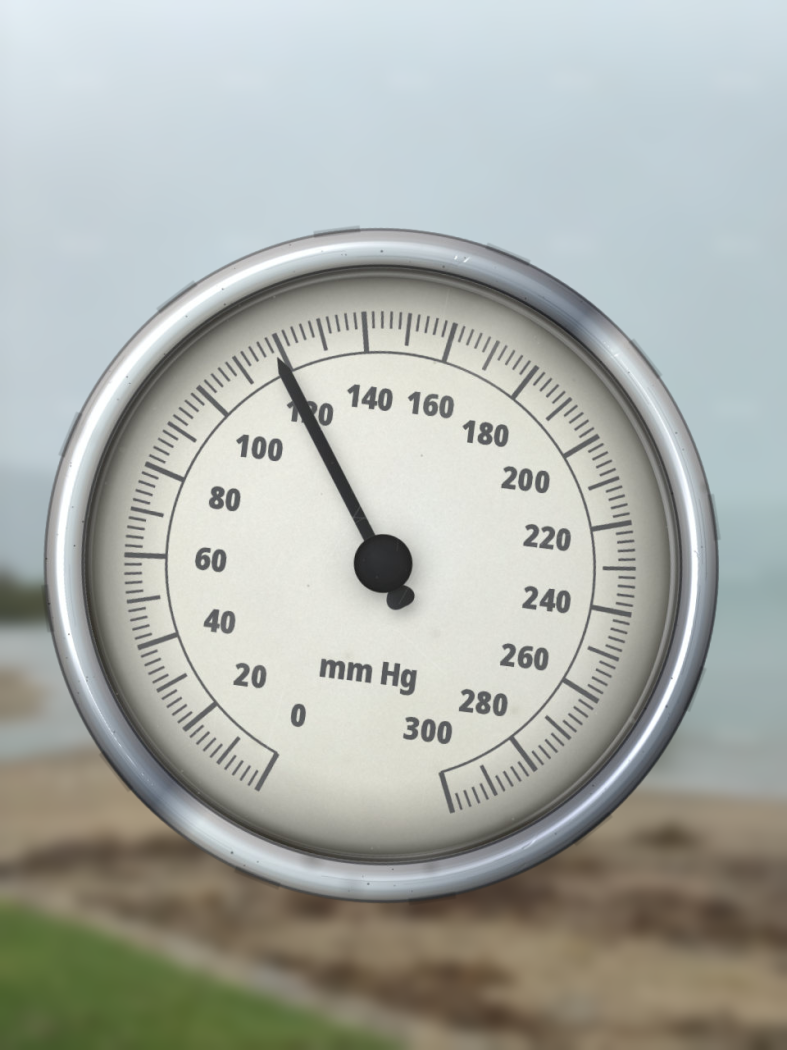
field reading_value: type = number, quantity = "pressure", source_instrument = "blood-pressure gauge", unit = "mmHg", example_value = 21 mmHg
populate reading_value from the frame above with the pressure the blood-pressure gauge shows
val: 118 mmHg
